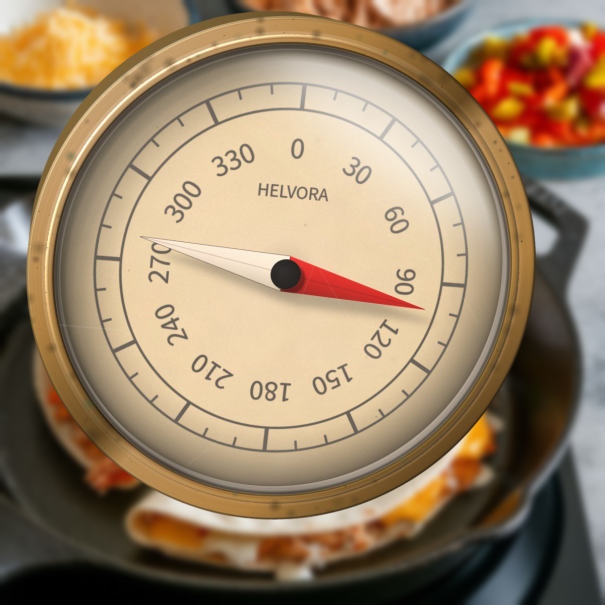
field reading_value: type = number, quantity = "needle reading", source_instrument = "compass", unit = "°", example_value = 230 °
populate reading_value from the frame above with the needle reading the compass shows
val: 100 °
